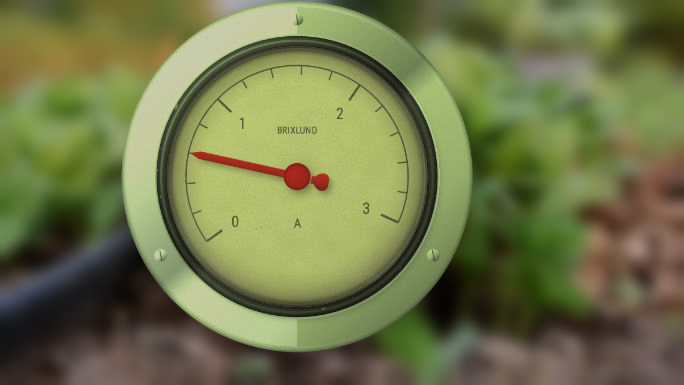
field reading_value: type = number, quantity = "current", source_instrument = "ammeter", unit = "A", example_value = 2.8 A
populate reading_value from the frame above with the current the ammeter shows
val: 0.6 A
